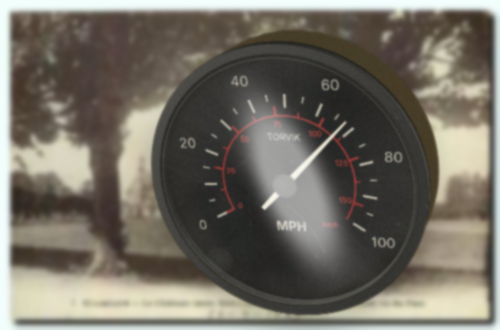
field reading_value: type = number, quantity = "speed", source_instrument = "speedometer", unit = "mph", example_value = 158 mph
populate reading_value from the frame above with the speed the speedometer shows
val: 67.5 mph
